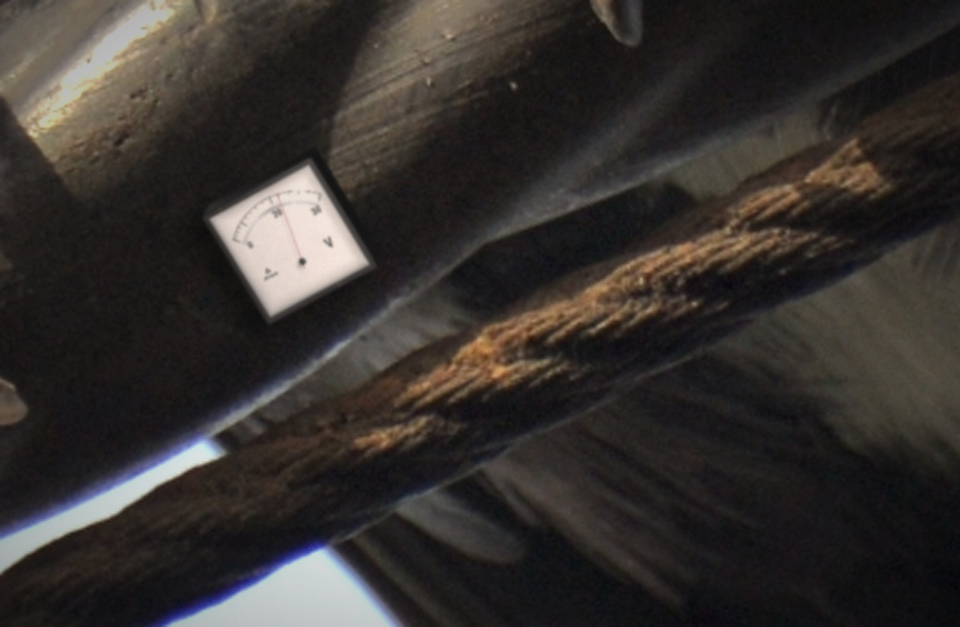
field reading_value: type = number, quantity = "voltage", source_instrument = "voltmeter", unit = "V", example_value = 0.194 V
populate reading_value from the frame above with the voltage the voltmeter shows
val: 22 V
